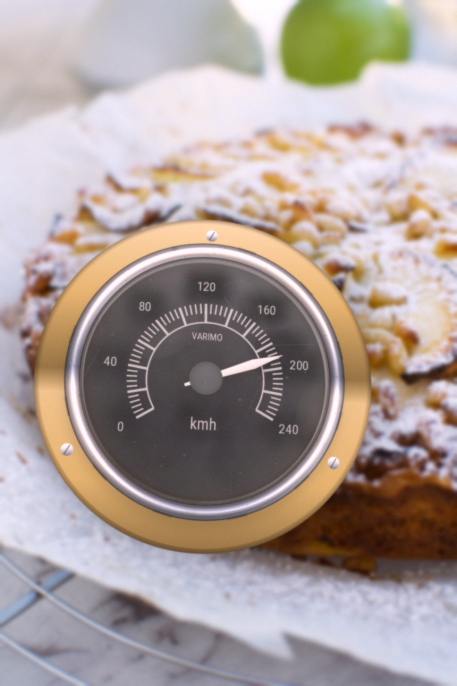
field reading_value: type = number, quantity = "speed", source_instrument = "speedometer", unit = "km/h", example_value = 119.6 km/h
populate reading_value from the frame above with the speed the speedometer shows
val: 192 km/h
